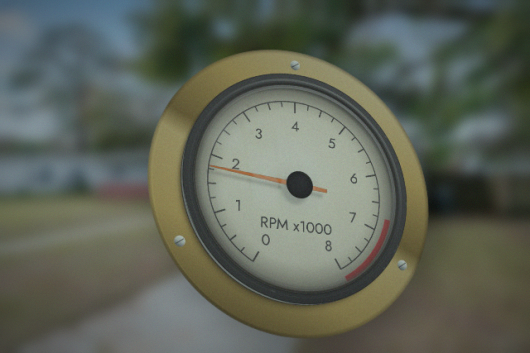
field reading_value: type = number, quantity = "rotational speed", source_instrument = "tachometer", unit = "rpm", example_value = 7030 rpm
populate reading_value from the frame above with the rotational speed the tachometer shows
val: 1750 rpm
